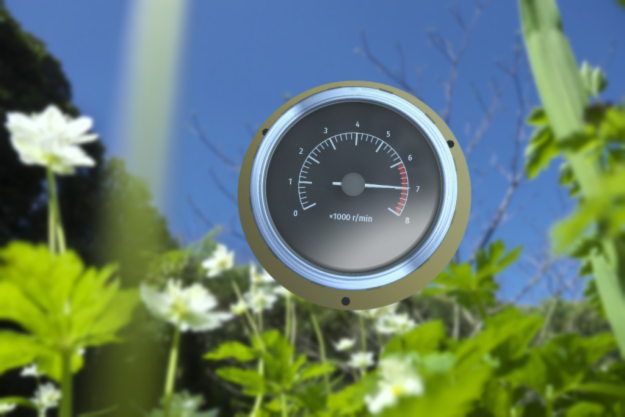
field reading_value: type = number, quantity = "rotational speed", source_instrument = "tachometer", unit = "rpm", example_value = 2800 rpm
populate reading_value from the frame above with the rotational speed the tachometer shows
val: 7000 rpm
